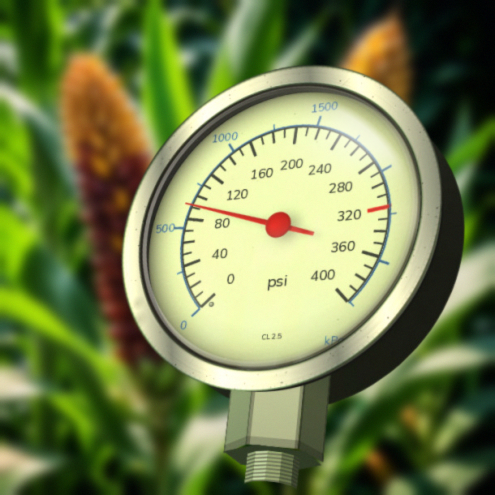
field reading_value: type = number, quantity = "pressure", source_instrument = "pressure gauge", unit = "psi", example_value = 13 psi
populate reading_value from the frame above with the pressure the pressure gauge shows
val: 90 psi
